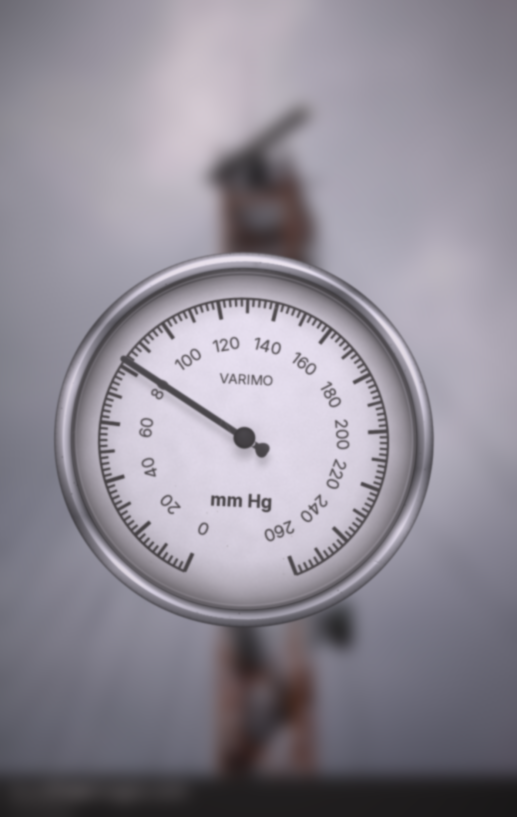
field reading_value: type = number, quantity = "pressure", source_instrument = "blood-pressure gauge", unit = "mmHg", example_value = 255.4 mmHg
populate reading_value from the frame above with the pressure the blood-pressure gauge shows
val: 82 mmHg
